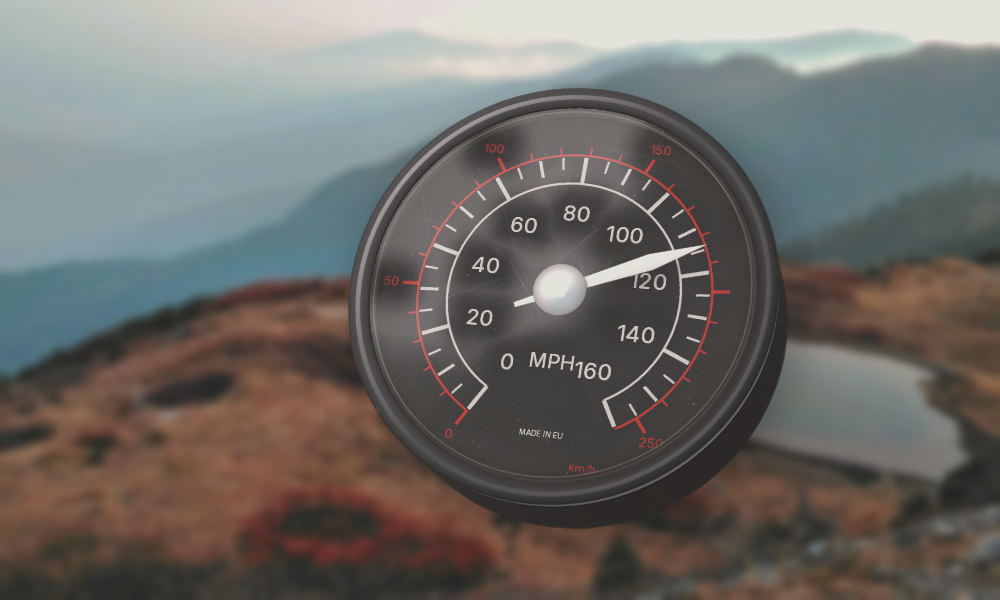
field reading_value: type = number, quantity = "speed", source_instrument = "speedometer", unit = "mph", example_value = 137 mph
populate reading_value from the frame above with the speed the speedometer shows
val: 115 mph
